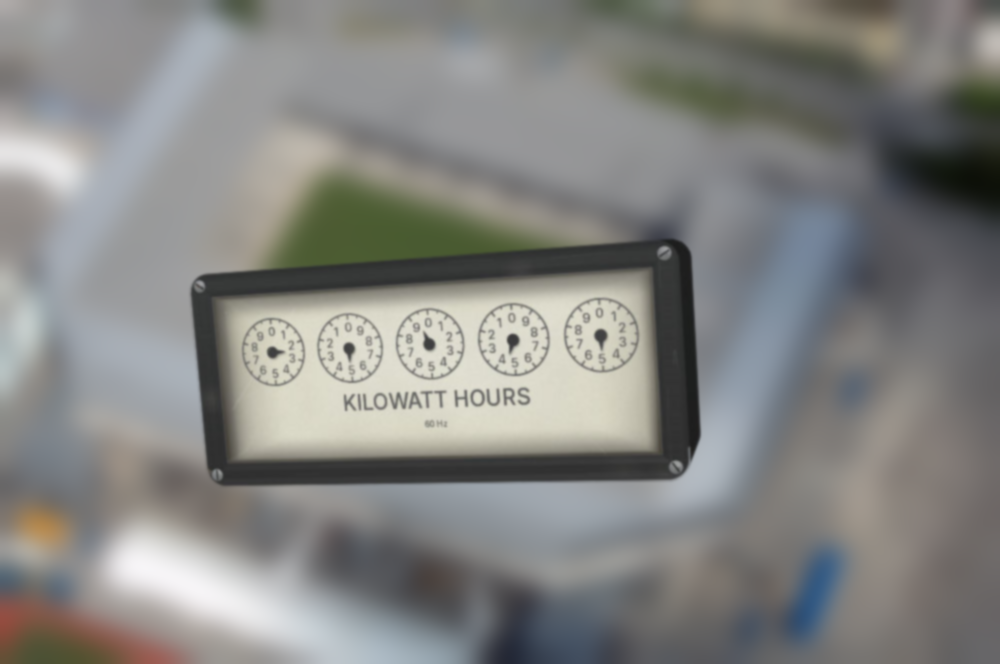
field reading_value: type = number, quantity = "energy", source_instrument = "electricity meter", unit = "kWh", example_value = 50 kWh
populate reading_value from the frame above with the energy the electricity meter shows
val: 24945 kWh
